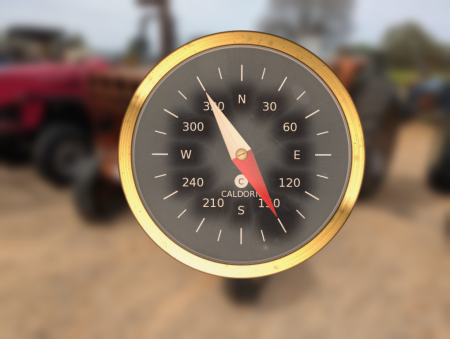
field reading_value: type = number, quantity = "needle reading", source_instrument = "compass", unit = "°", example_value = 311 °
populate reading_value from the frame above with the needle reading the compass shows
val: 150 °
